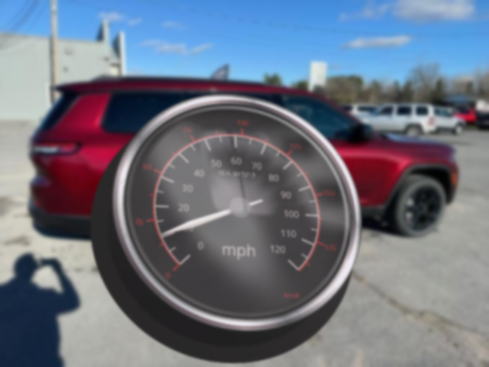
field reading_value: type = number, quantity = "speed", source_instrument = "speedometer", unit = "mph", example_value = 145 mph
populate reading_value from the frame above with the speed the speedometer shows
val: 10 mph
